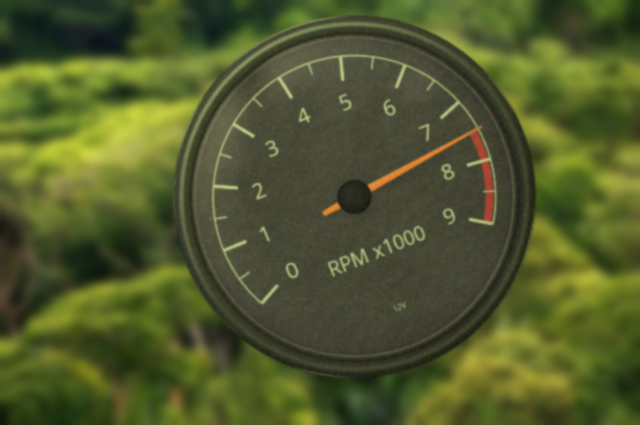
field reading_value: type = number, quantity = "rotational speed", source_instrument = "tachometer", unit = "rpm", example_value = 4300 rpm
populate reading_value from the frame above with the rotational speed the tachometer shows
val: 7500 rpm
